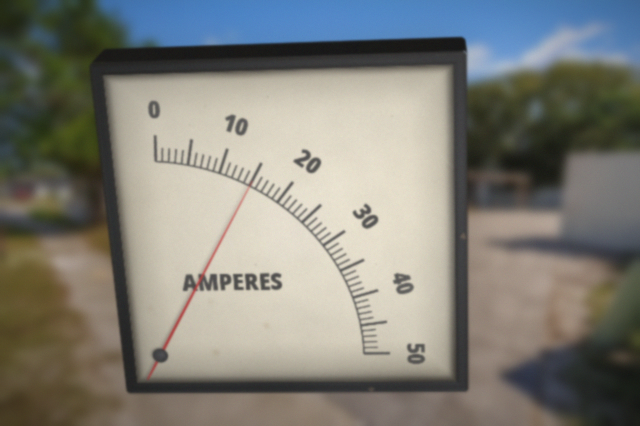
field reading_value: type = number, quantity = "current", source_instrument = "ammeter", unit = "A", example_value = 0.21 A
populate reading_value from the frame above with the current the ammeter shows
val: 15 A
